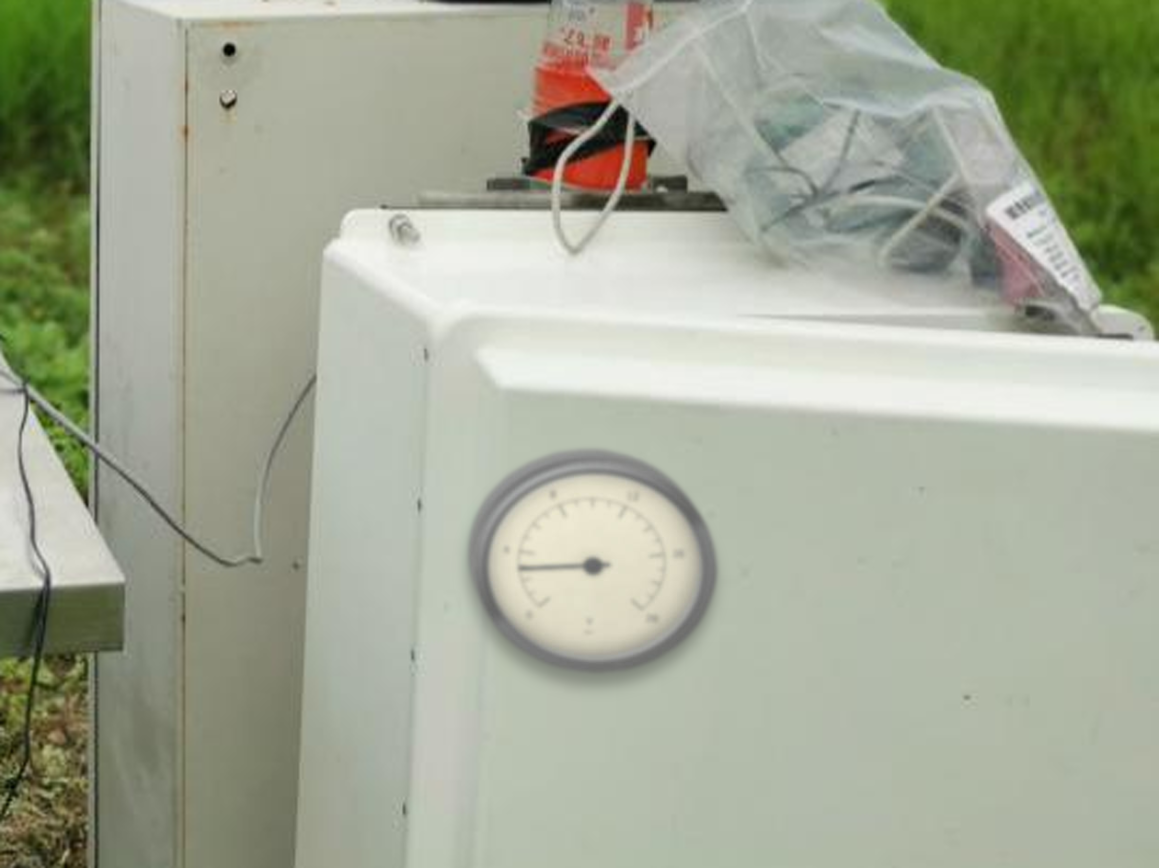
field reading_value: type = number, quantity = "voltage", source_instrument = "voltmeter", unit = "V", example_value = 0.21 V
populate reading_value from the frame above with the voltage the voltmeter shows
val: 3 V
